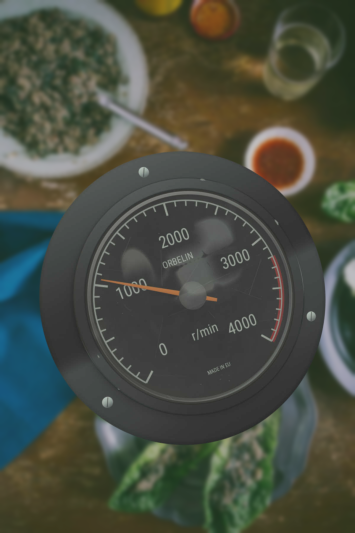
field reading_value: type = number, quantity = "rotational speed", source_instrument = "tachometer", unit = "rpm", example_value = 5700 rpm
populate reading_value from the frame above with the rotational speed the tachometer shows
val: 1050 rpm
